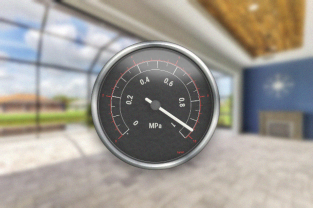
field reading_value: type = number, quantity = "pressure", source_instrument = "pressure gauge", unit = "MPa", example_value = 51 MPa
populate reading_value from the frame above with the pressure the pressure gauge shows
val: 0.95 MPa
